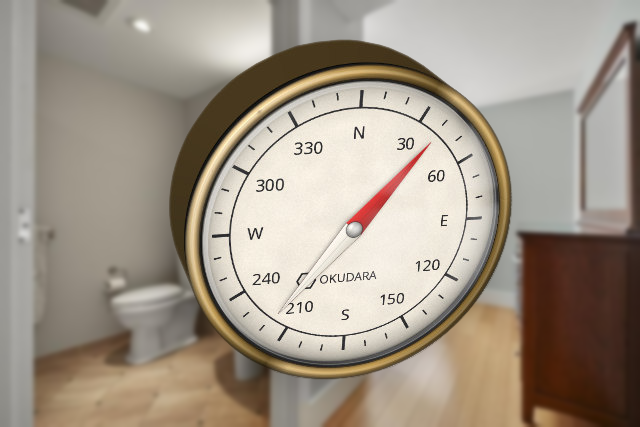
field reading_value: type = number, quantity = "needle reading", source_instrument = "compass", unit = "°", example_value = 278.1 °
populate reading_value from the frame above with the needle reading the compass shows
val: 40 °
